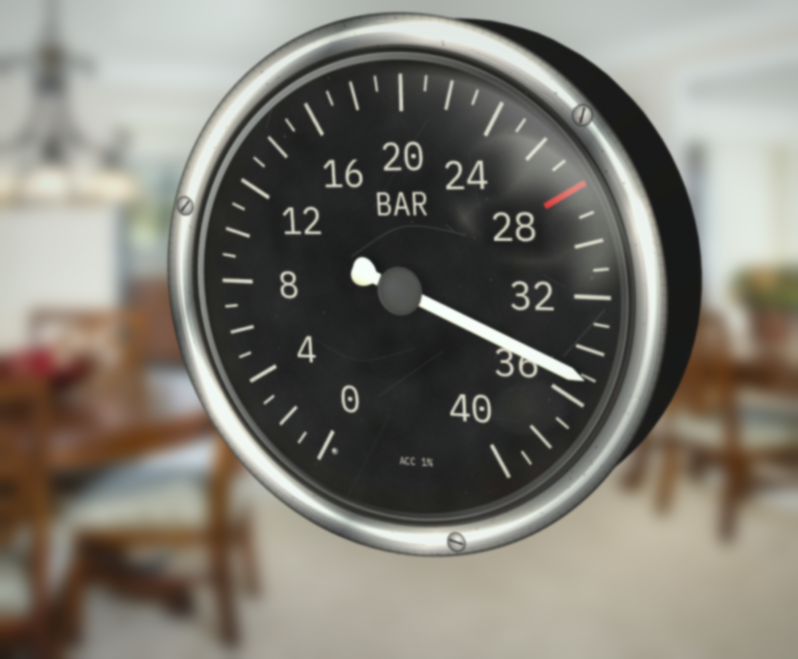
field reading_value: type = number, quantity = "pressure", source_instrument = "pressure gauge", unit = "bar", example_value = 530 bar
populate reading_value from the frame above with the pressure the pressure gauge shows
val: 35 bar
